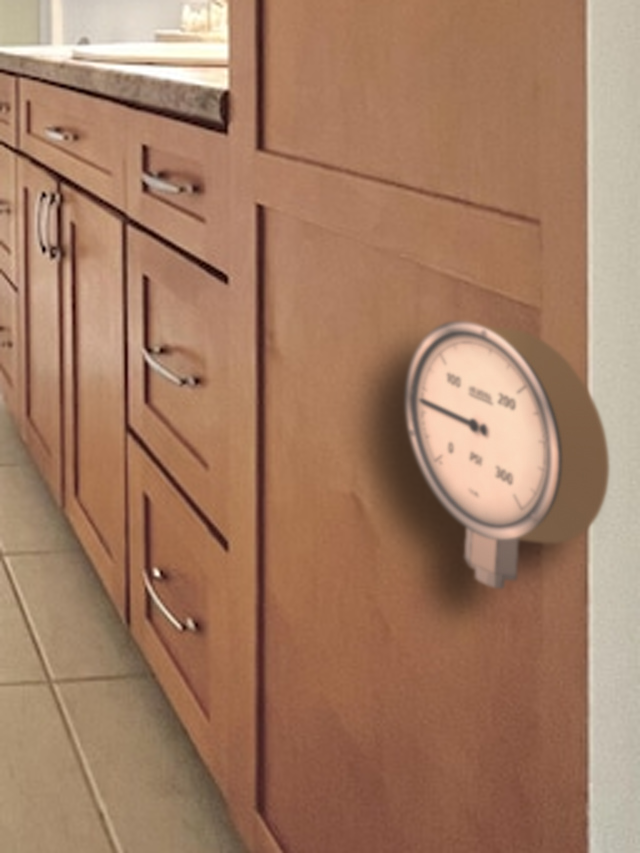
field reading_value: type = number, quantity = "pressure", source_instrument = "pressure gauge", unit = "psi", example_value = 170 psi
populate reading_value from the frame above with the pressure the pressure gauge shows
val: 50 psi
